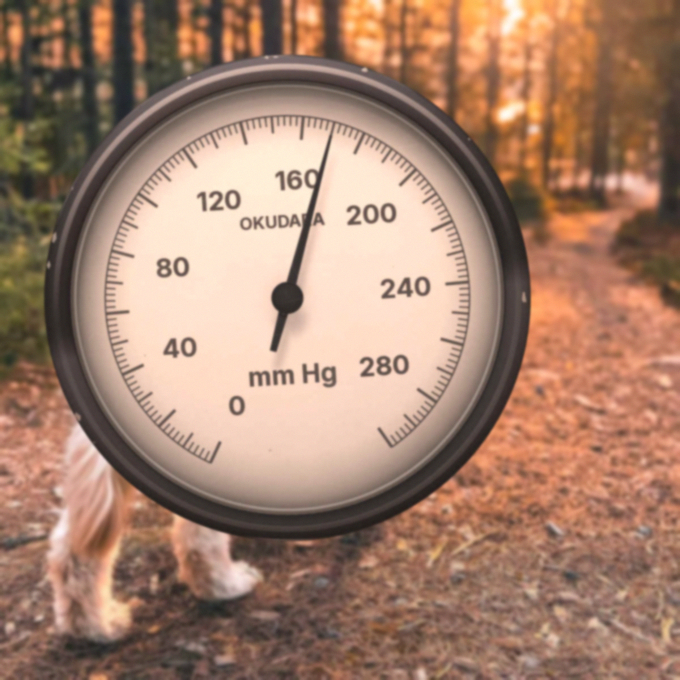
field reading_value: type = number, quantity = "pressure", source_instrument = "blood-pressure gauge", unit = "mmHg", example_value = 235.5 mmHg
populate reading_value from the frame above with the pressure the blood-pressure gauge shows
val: 170 mmHg
